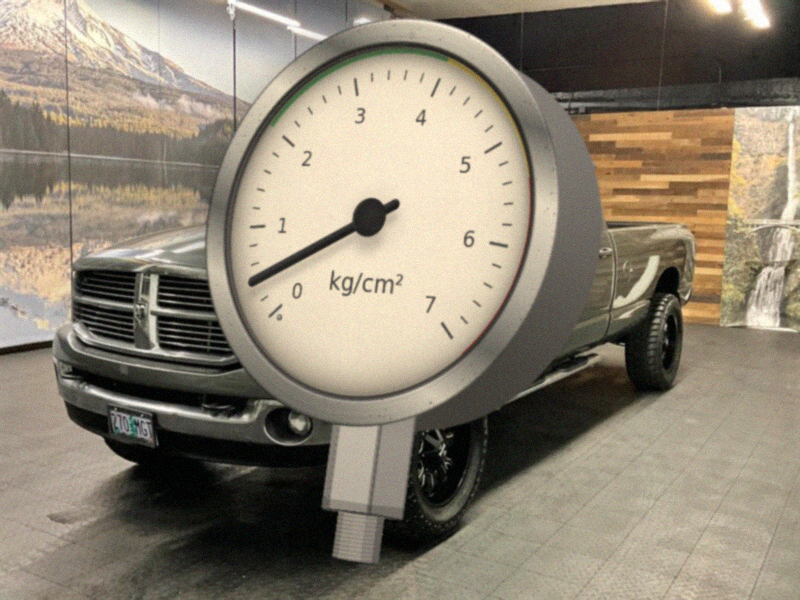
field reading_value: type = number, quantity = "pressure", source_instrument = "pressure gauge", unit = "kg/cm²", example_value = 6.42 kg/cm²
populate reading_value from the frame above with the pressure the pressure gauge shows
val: 0.4 kg/cm²
